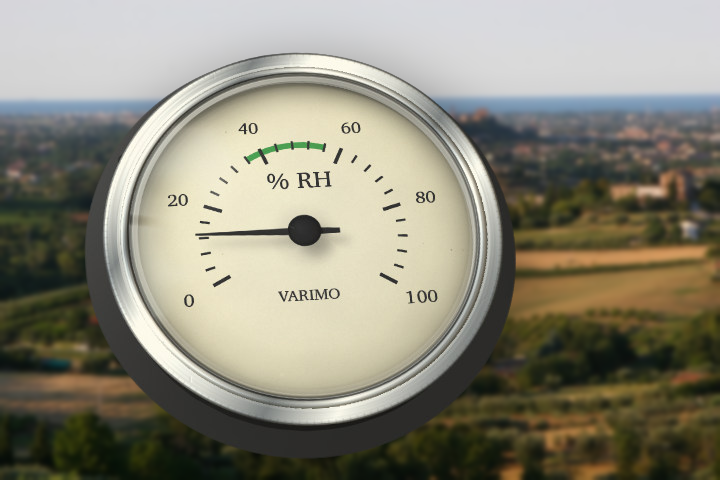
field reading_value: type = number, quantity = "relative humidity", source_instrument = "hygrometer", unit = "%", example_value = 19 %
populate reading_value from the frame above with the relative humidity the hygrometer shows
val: 12 %
